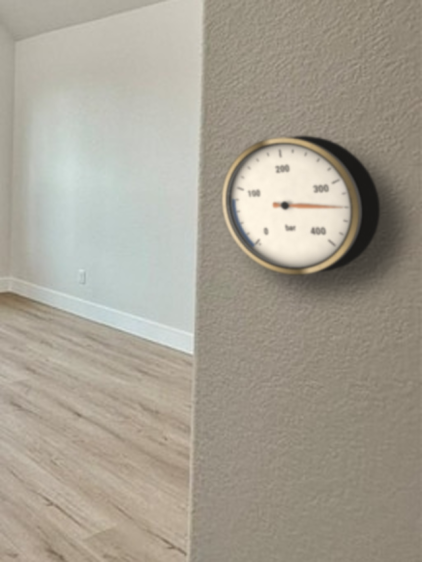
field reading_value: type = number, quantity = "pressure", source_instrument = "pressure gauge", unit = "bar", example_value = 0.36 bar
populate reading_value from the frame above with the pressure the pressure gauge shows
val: 340 bar
